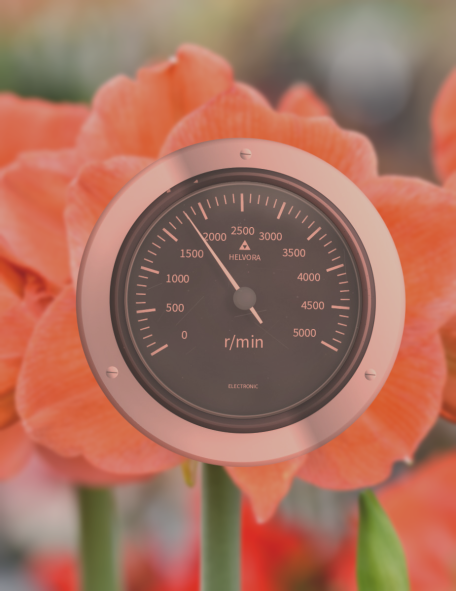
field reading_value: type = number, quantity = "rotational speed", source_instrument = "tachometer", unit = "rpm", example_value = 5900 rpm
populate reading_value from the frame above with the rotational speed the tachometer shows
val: 1800 rpm
